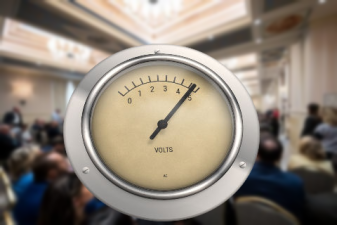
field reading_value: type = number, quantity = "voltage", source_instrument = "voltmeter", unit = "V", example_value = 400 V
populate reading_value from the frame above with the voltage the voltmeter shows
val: 4.75 V
